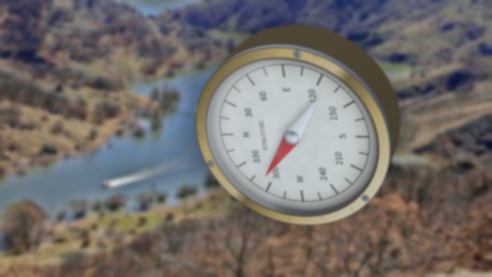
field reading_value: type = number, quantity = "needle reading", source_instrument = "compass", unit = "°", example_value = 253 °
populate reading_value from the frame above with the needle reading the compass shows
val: 307.5 °
